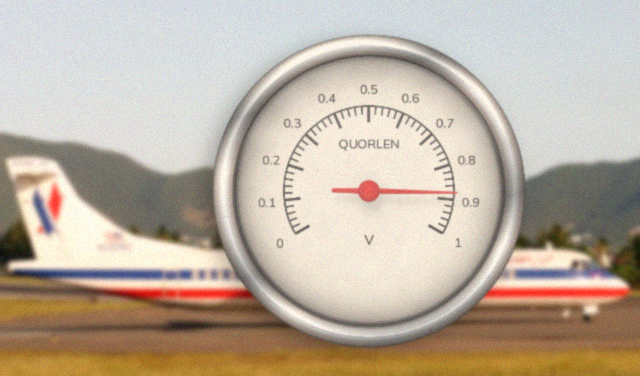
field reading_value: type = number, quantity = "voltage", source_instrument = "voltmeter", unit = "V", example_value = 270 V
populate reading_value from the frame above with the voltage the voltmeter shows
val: 0.88 V
